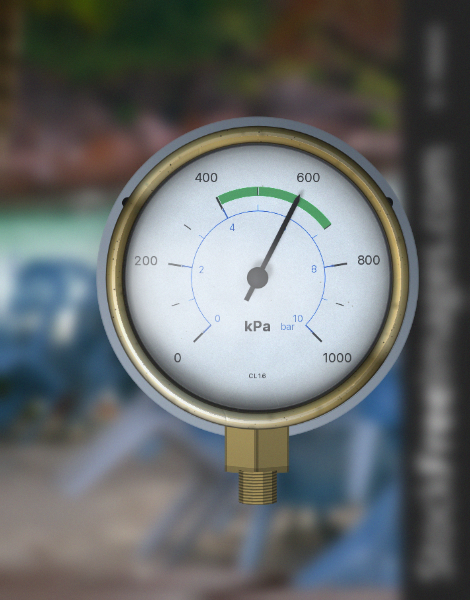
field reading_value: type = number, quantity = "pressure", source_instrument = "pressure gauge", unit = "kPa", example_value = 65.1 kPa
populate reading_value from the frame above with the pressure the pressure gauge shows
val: 600 kPa
